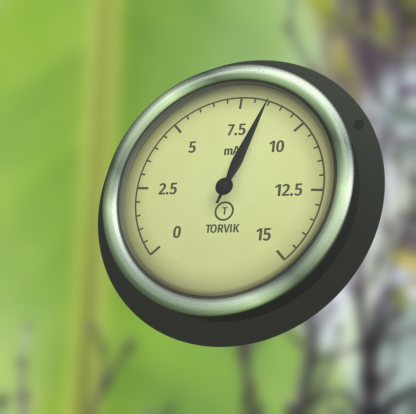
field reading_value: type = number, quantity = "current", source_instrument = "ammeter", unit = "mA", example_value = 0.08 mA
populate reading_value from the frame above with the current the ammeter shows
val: 8.5 mA
